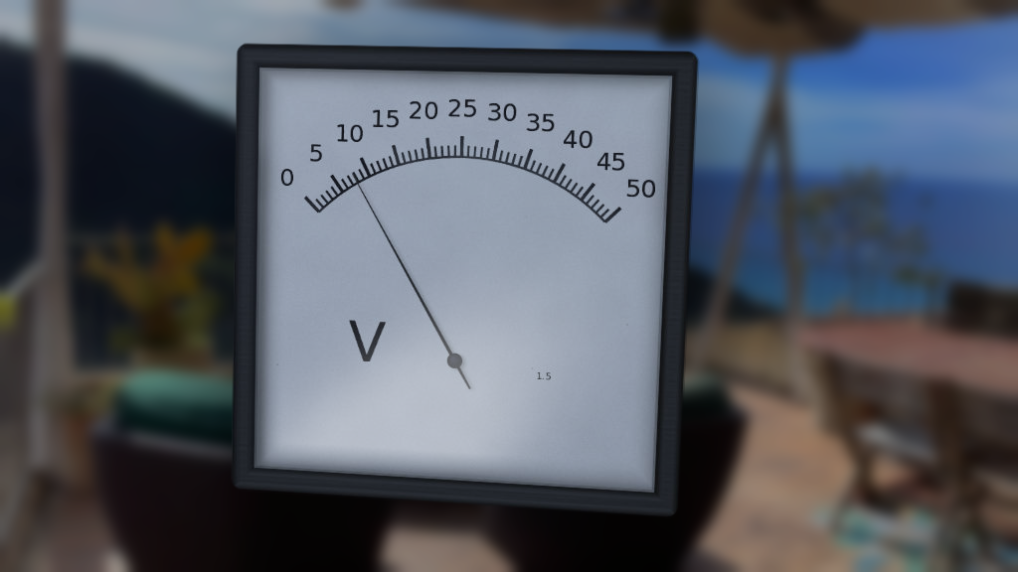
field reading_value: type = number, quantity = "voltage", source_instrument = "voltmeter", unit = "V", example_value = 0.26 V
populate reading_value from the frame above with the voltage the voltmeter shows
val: 8 V
